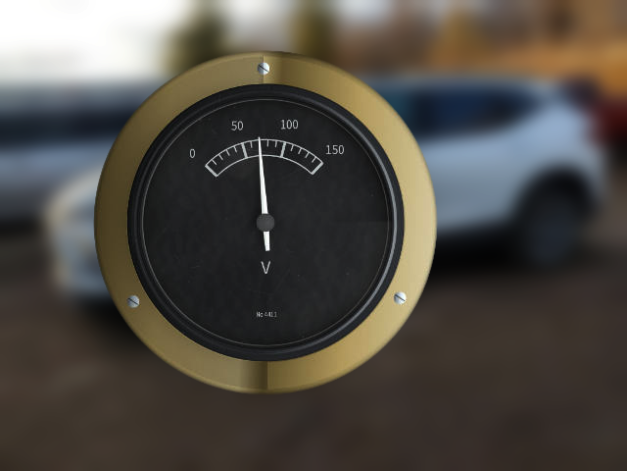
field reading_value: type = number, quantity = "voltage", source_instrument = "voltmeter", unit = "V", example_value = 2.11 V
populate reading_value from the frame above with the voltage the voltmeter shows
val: 70 V
